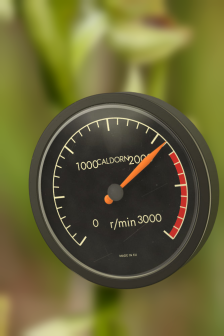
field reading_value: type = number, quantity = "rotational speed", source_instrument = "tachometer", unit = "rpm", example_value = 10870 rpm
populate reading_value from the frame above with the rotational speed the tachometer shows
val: 2100 rpm
